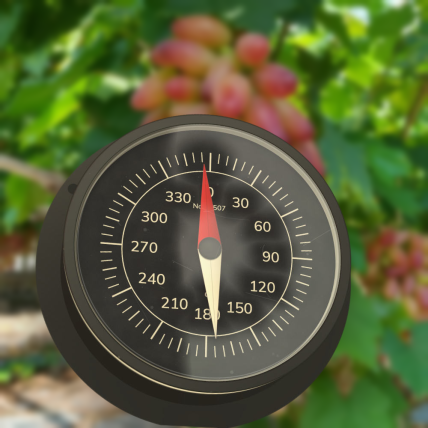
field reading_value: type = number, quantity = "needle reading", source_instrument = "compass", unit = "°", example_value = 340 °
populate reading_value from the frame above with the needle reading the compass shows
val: 355 °
